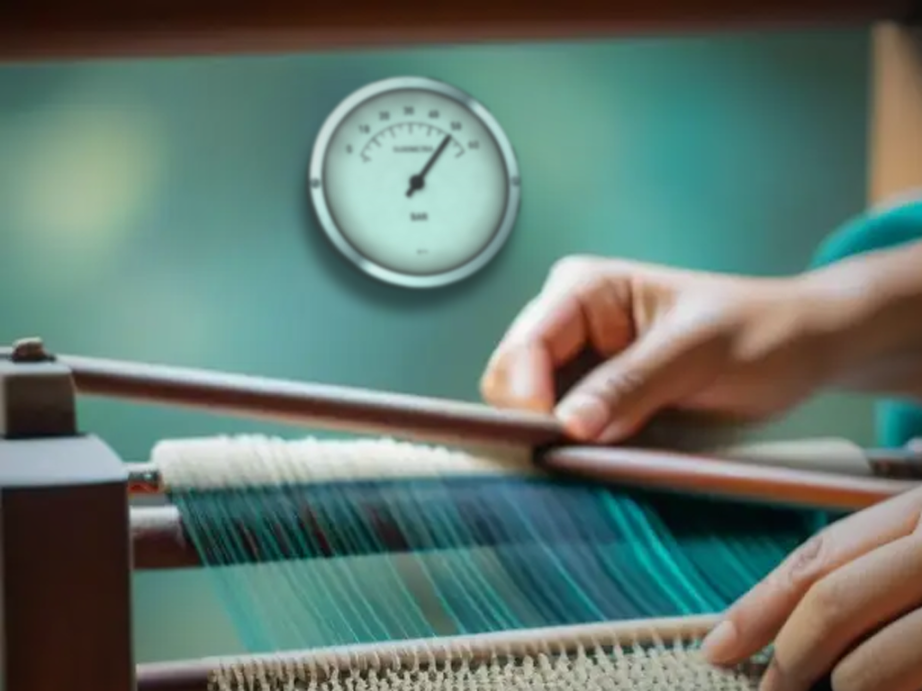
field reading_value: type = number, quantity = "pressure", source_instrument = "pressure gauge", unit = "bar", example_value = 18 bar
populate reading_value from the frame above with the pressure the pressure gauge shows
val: 50 bar
